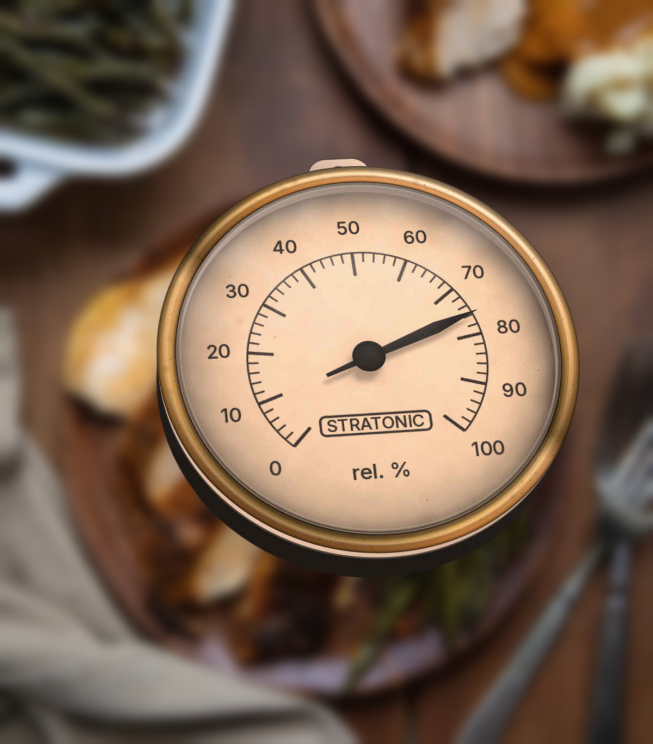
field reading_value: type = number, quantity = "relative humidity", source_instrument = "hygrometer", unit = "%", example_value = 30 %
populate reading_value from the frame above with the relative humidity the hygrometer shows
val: 76 %
